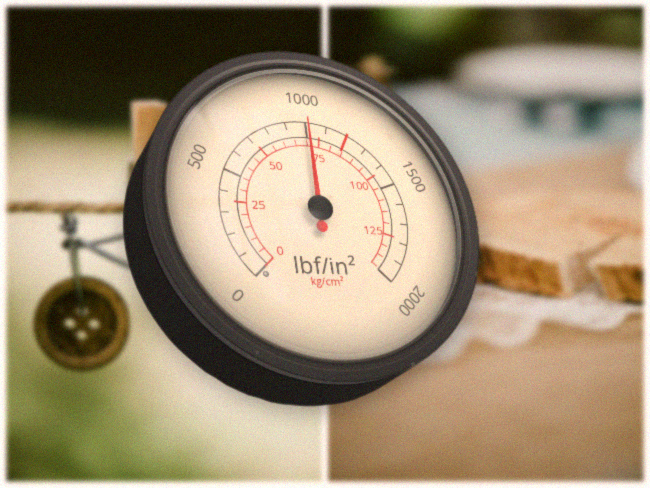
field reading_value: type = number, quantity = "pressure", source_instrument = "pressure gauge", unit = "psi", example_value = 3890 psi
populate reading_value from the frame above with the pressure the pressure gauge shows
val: 1000 psi
